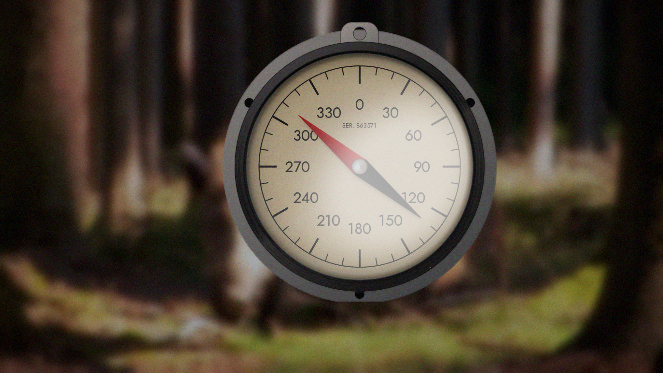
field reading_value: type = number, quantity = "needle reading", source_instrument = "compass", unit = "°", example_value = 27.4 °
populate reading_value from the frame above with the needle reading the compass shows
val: 310 °
